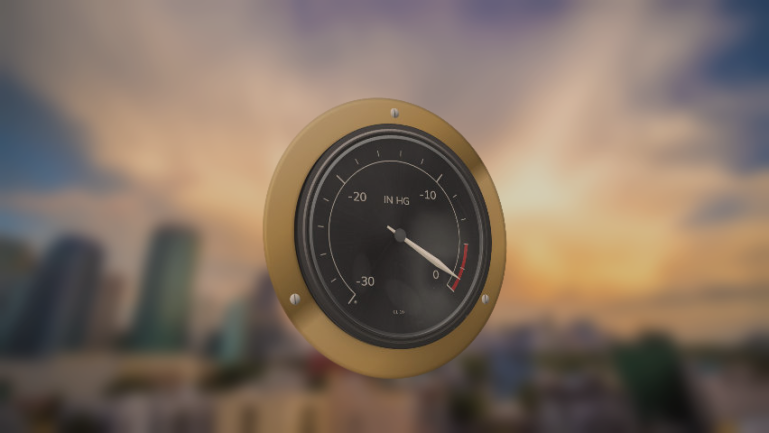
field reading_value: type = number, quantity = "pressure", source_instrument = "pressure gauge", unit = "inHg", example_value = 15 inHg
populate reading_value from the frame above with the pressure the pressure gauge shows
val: -1 inHg
